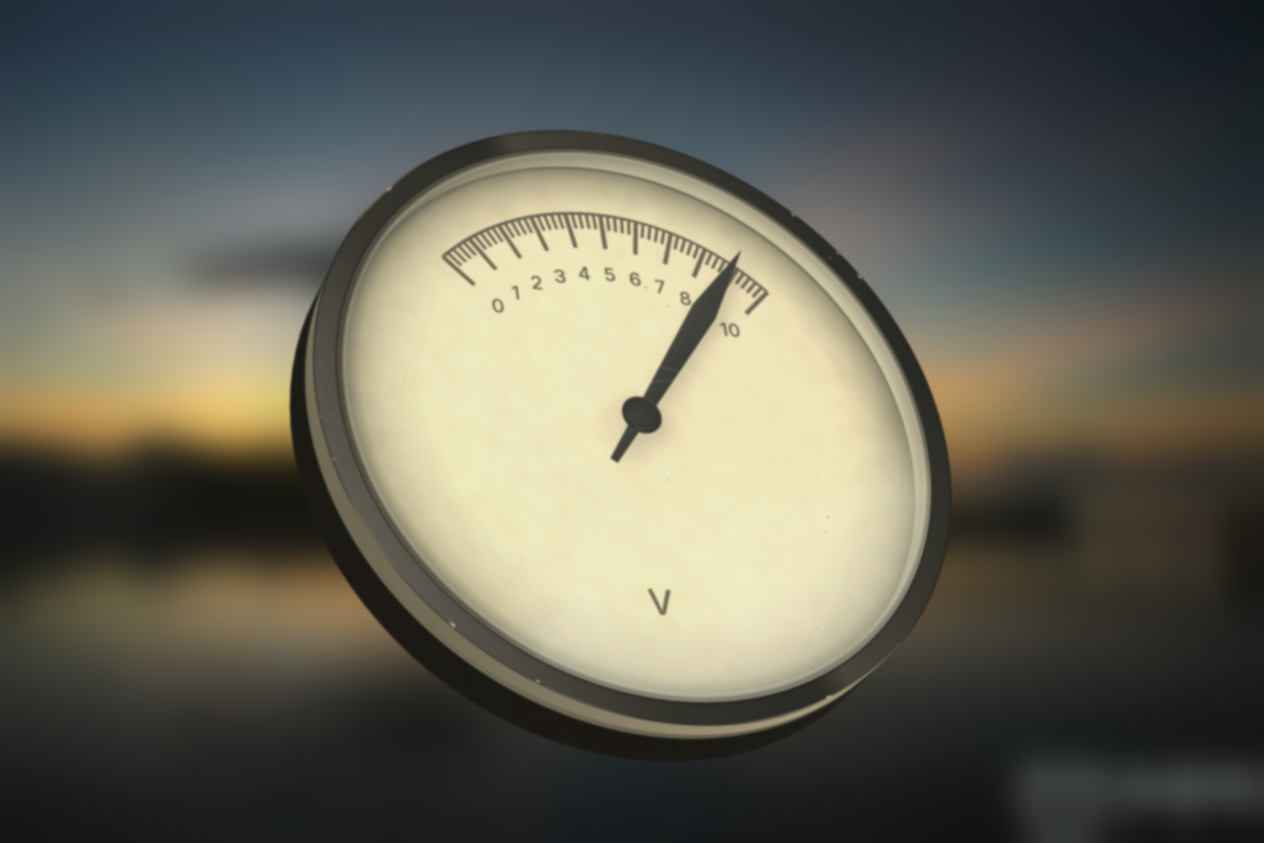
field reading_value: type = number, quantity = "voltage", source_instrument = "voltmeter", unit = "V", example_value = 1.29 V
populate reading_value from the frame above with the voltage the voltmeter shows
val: 8.8 V
